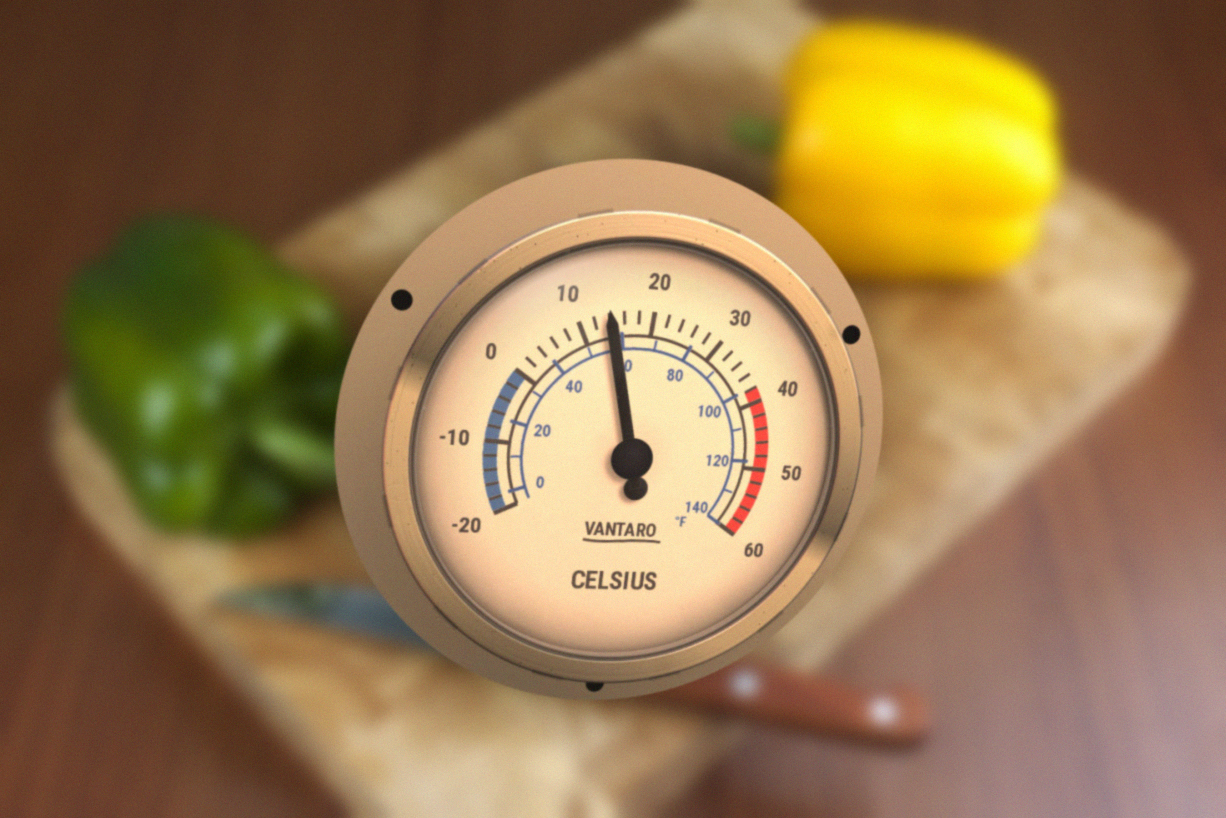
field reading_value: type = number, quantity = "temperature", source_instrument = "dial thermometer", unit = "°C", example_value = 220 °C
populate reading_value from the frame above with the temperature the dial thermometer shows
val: 14 °C
